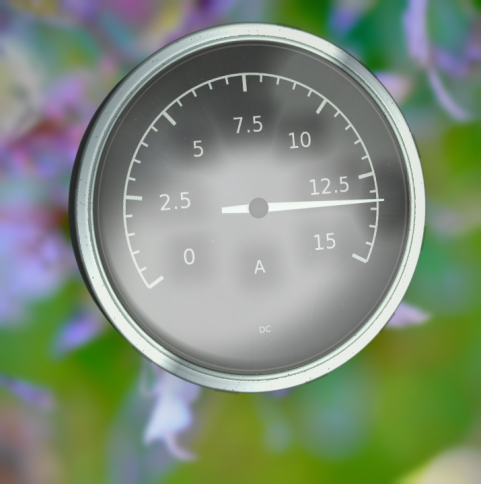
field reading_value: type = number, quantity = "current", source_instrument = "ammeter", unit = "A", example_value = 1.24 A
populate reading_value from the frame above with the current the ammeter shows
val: 13.25 A
